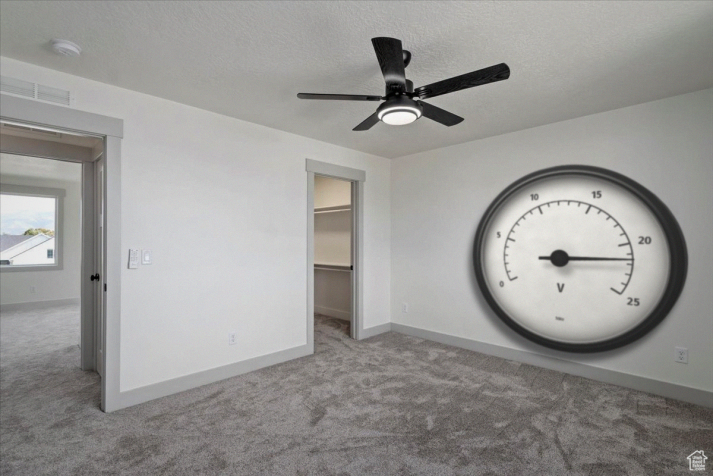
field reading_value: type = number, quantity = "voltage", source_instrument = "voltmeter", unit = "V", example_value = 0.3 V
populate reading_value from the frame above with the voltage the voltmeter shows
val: 21.5 V
